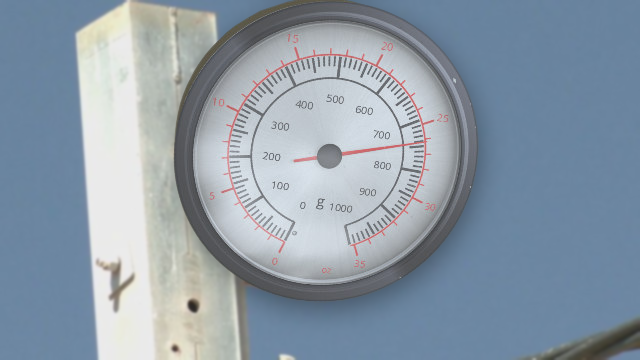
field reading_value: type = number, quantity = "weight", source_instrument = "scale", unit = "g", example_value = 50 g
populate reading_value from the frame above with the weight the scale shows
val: 740 g
